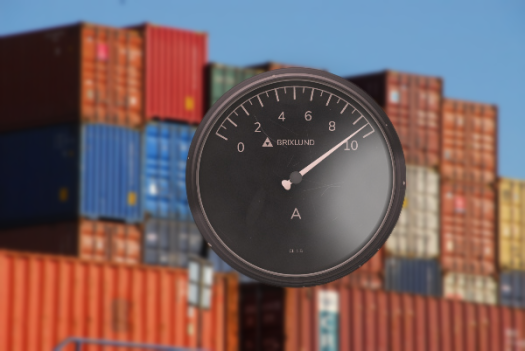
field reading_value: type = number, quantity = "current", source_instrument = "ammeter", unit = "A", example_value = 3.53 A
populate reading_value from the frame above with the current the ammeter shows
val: 9.5 A
